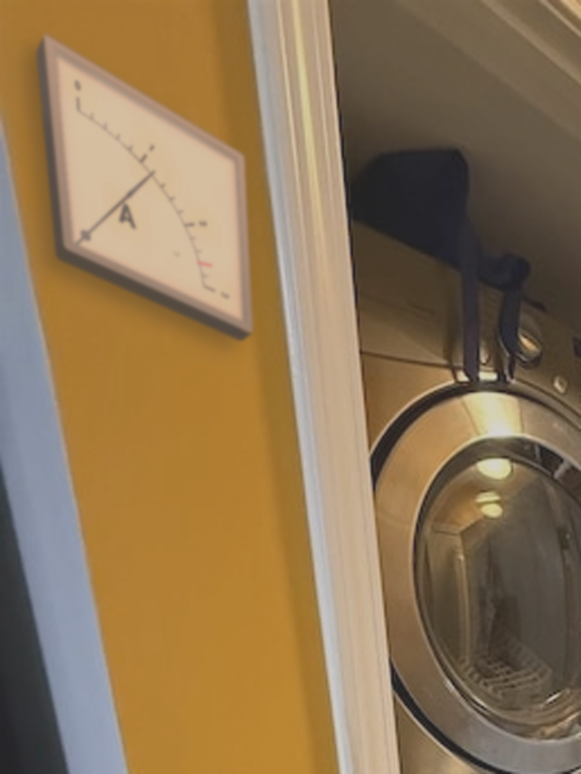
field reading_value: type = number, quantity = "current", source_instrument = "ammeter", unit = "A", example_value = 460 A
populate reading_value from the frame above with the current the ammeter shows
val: 1.2 A
